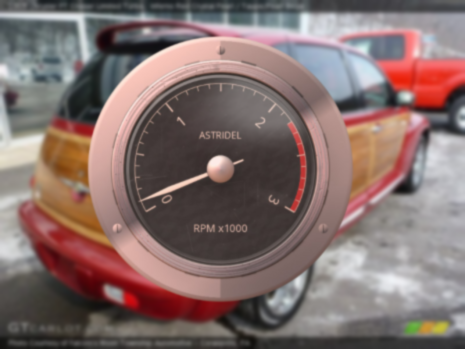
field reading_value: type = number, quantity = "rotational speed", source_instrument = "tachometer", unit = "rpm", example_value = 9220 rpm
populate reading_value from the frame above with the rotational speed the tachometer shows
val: 100 rpm
